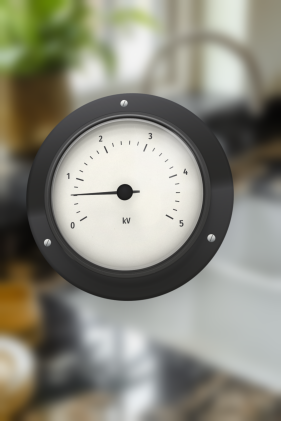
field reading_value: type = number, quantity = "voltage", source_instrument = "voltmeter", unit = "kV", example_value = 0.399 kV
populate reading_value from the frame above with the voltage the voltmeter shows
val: 0.6 kV
